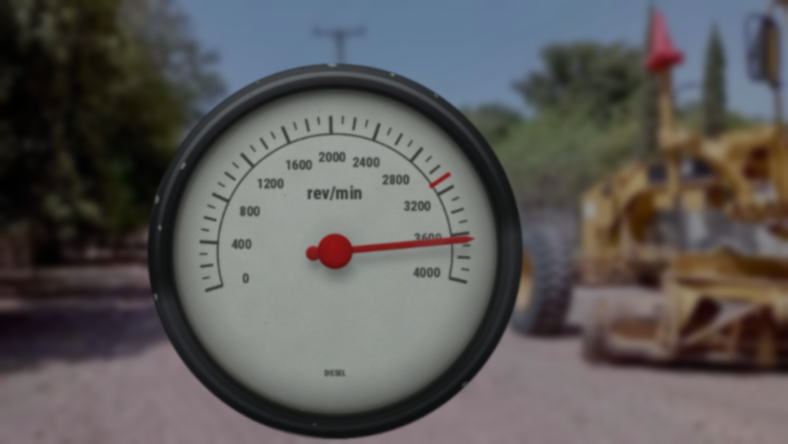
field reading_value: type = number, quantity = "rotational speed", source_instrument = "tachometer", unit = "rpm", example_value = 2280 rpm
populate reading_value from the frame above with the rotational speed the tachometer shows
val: 3650 rpm
